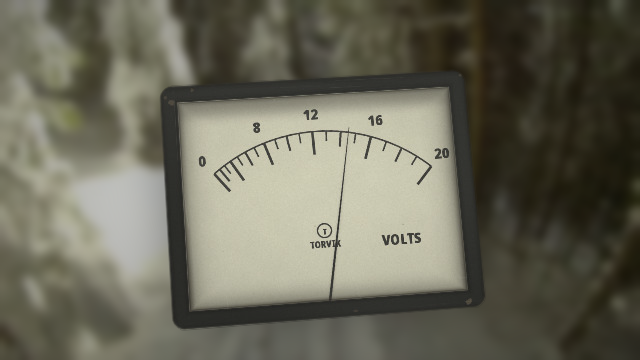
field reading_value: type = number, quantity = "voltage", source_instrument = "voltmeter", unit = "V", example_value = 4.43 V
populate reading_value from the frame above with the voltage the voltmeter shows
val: 14.5 V
